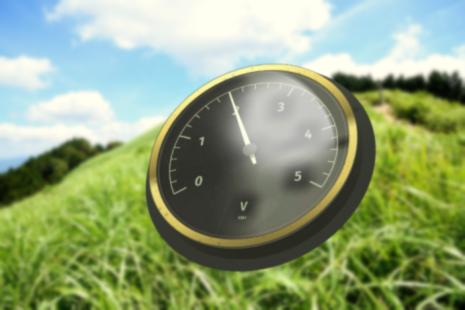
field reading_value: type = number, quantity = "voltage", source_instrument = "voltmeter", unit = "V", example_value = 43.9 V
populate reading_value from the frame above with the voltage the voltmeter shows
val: 2 V
